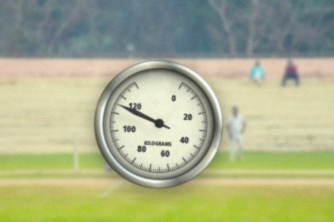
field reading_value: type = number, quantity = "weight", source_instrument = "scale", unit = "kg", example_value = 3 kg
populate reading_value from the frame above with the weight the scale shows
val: 115 kg
